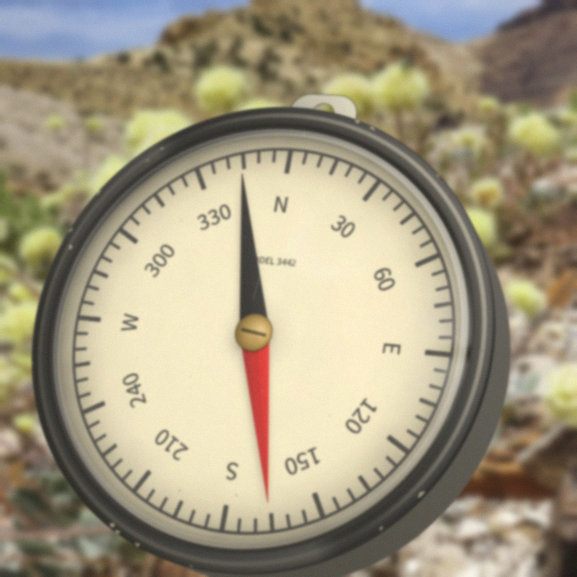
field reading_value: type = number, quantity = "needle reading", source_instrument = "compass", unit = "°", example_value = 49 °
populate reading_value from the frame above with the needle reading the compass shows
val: 165 °
